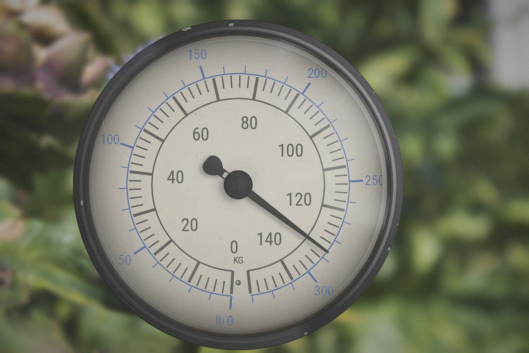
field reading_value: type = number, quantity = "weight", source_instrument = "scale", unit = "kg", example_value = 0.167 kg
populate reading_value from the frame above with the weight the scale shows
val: 130 kg
